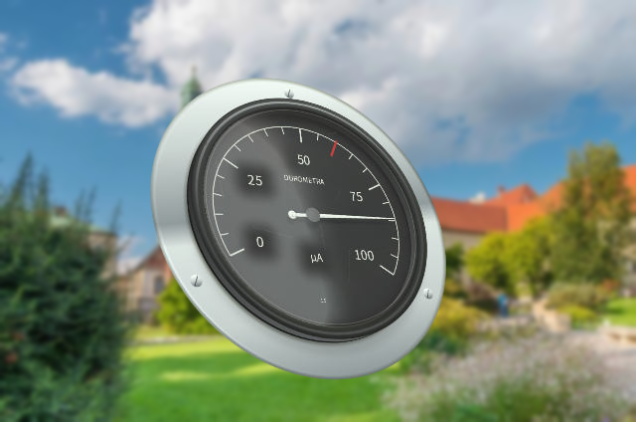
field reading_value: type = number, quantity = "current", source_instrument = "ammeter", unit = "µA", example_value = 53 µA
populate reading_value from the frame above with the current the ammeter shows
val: 85 µA
